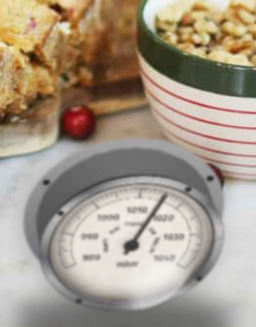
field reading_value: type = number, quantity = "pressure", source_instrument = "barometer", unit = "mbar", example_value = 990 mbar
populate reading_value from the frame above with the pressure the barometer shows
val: 1015 mbar
